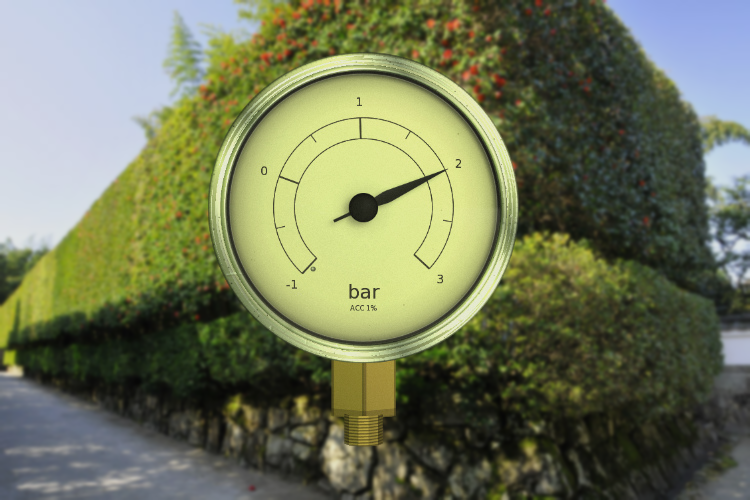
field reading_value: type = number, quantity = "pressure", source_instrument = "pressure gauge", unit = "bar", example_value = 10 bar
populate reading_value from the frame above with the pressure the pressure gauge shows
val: 2 bar
